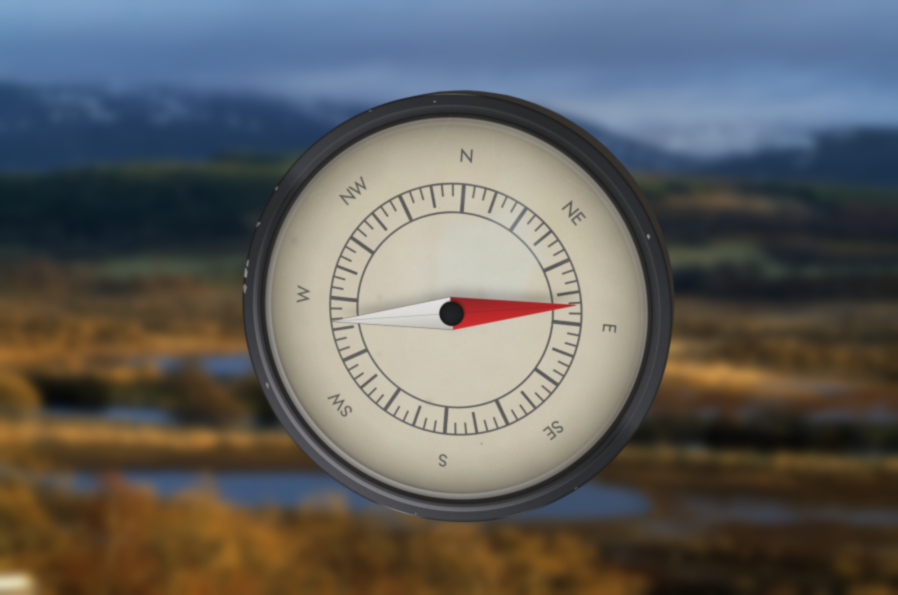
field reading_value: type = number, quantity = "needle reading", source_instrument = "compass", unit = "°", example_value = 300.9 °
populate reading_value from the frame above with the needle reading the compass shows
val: 80 °
